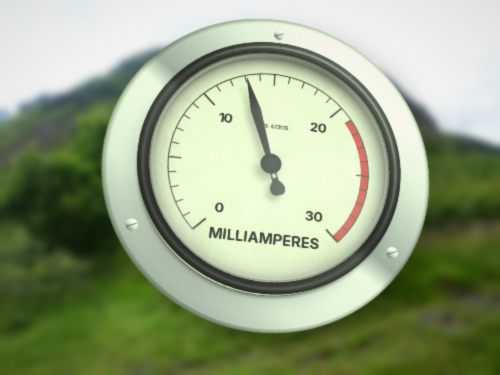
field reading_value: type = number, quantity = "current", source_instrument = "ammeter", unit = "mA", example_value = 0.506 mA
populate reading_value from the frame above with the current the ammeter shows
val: 13 mA
